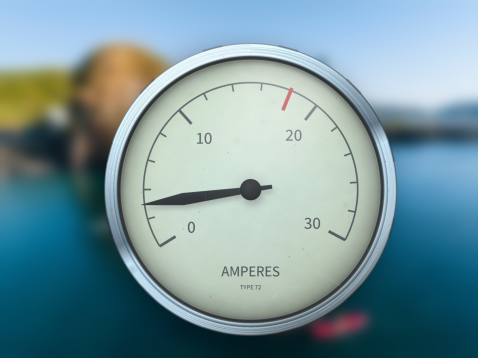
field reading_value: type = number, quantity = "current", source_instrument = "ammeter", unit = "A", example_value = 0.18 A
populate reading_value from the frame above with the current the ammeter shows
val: 3 A
